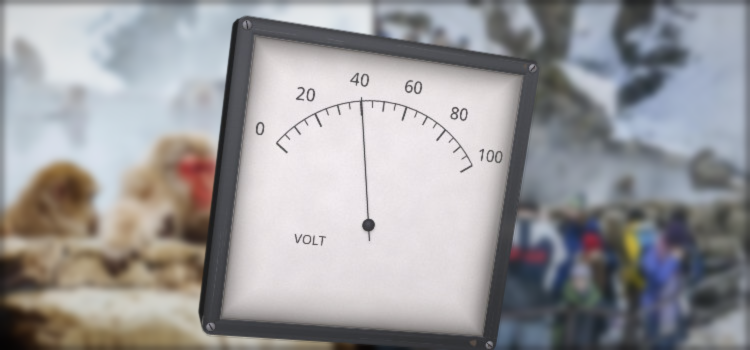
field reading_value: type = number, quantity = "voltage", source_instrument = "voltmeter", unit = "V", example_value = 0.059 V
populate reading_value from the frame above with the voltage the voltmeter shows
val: 40 V
